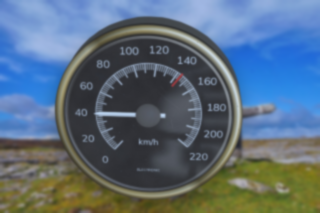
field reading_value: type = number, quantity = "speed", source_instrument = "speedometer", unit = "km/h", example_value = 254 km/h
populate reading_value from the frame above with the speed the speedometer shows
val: 40 km/h
